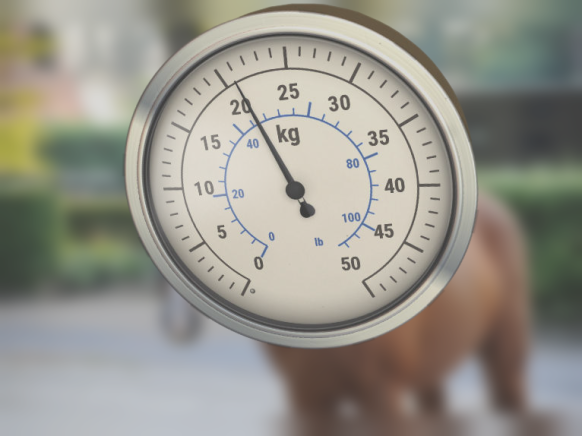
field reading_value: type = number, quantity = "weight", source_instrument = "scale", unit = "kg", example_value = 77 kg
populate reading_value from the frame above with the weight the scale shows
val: 21 kg
